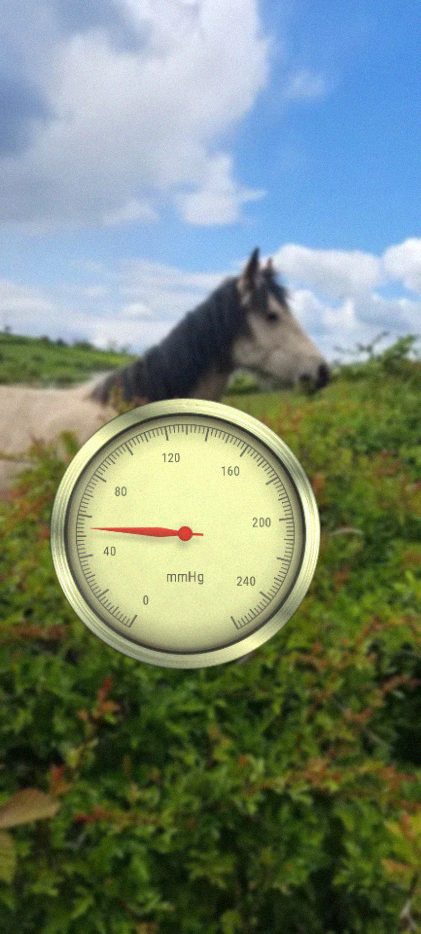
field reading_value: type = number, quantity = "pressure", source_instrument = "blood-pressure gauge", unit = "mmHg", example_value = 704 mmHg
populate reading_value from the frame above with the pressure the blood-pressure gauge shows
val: 54 mmHg
